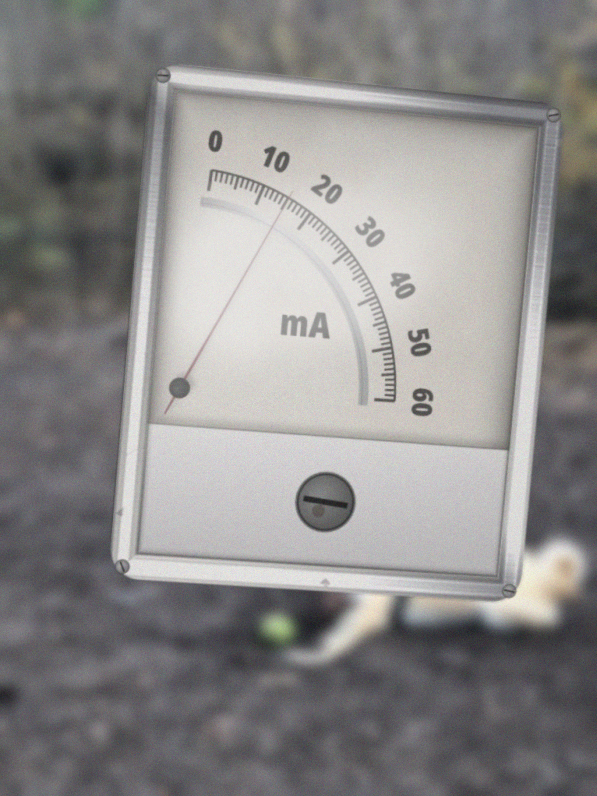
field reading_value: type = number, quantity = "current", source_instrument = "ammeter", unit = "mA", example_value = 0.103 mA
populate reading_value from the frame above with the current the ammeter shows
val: 15 mA
